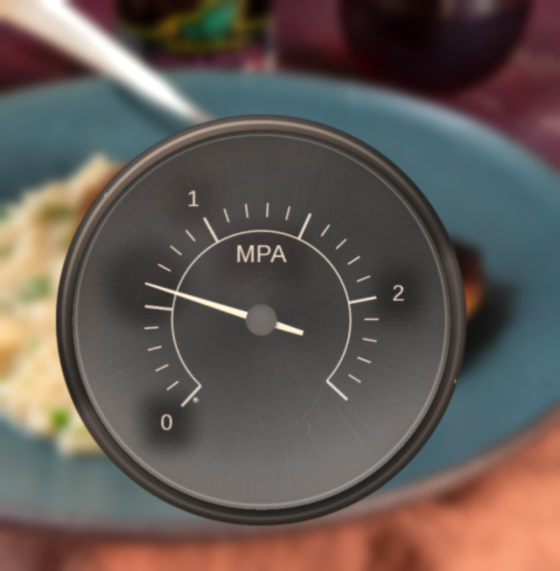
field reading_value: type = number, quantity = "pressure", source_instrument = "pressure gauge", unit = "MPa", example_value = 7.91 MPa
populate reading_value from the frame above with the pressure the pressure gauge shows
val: 0.6 MPa
